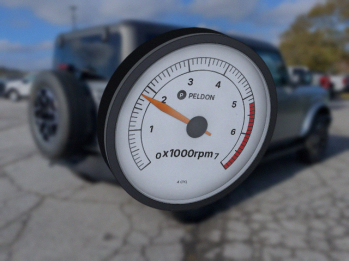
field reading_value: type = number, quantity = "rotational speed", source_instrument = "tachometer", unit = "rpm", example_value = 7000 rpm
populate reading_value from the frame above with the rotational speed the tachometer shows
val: 1800 rpm
